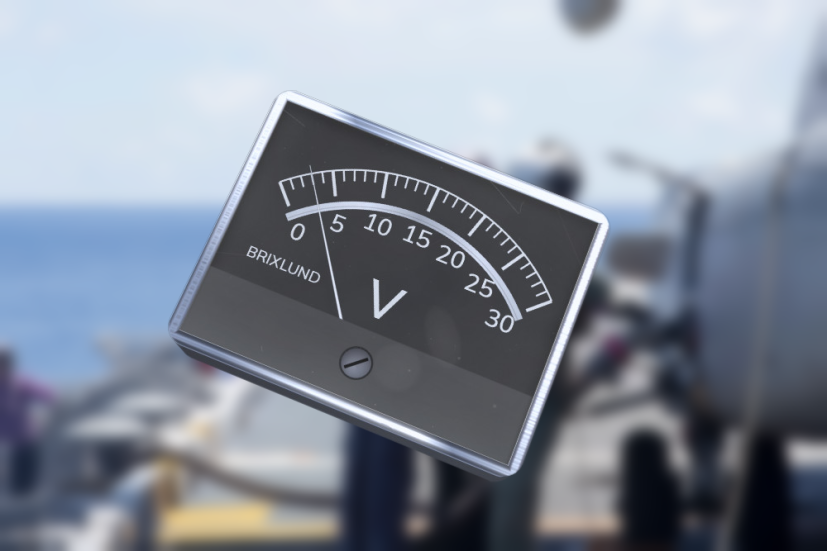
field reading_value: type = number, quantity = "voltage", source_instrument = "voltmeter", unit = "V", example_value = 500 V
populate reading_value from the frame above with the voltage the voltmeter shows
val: 3 V
